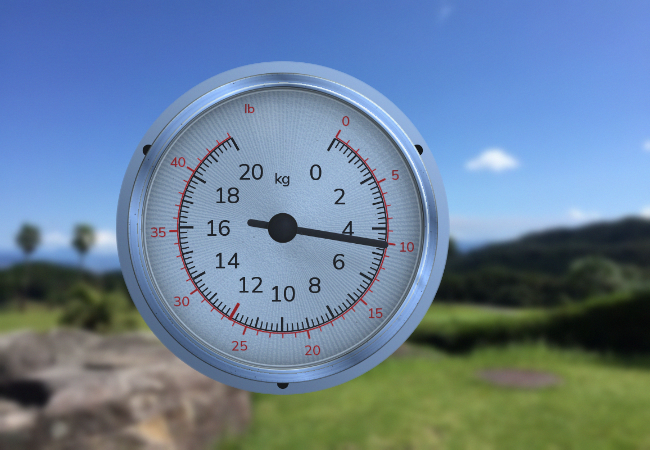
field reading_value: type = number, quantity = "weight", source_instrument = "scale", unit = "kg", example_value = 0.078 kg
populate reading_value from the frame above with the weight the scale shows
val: 4.6 kg
